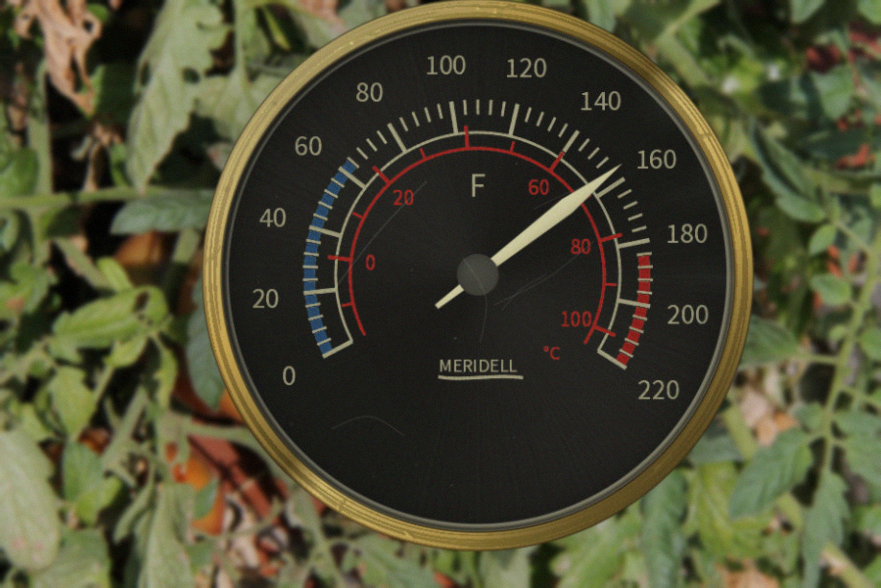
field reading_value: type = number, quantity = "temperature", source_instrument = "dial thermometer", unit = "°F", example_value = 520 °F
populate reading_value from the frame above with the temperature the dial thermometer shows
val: 156 °F
